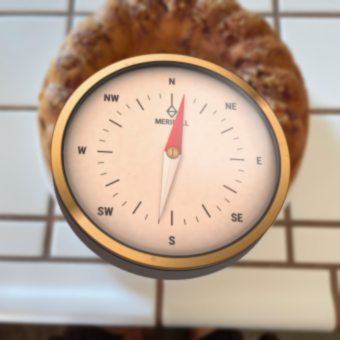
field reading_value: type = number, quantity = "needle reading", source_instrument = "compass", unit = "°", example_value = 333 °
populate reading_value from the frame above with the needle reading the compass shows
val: 10 °
